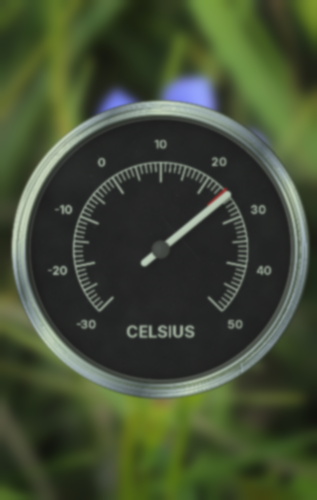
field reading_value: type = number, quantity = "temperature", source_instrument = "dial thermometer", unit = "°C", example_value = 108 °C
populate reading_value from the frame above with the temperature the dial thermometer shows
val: 25 °C
